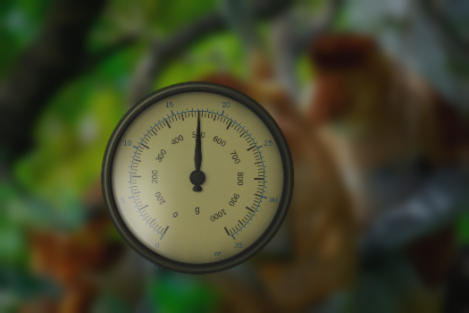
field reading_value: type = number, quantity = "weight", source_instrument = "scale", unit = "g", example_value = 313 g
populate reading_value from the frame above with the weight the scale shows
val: 500 g
